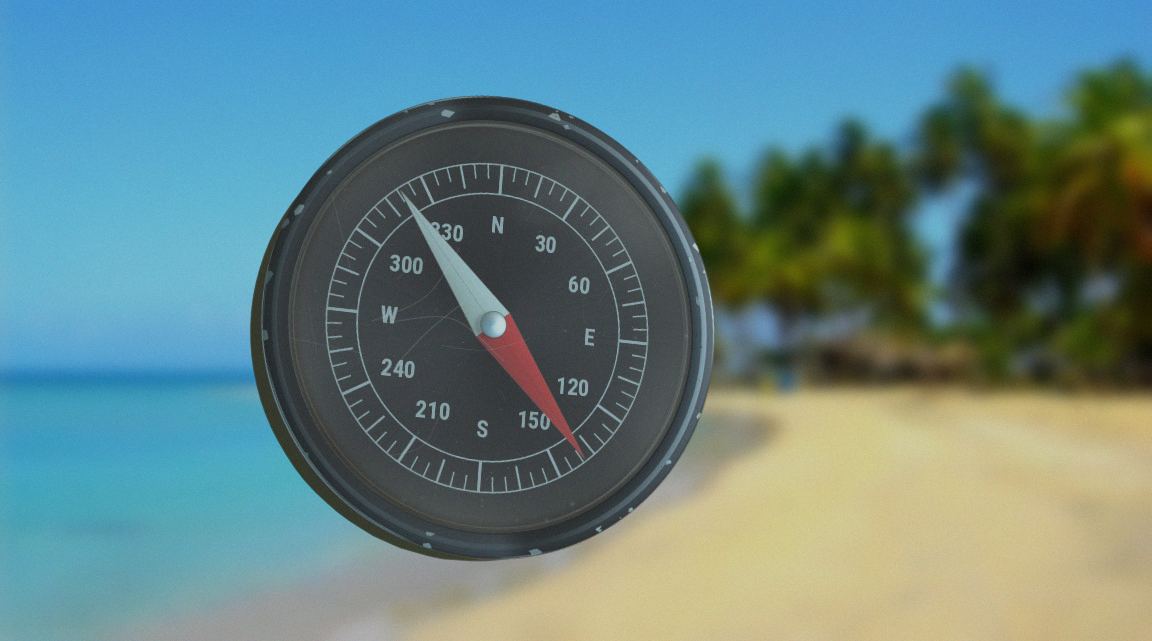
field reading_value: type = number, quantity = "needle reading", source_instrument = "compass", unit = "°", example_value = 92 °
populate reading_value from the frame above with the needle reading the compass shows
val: 140 °
